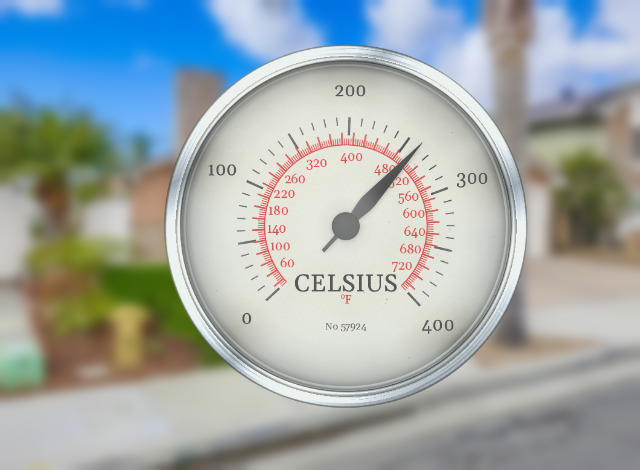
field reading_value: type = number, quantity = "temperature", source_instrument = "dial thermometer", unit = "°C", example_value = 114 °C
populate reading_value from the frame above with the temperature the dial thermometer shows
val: 260 °C
